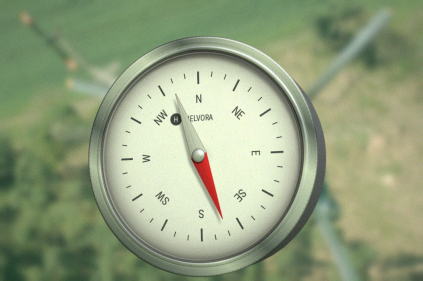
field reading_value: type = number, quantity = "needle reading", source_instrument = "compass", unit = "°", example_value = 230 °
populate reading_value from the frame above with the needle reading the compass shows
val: 160 °
